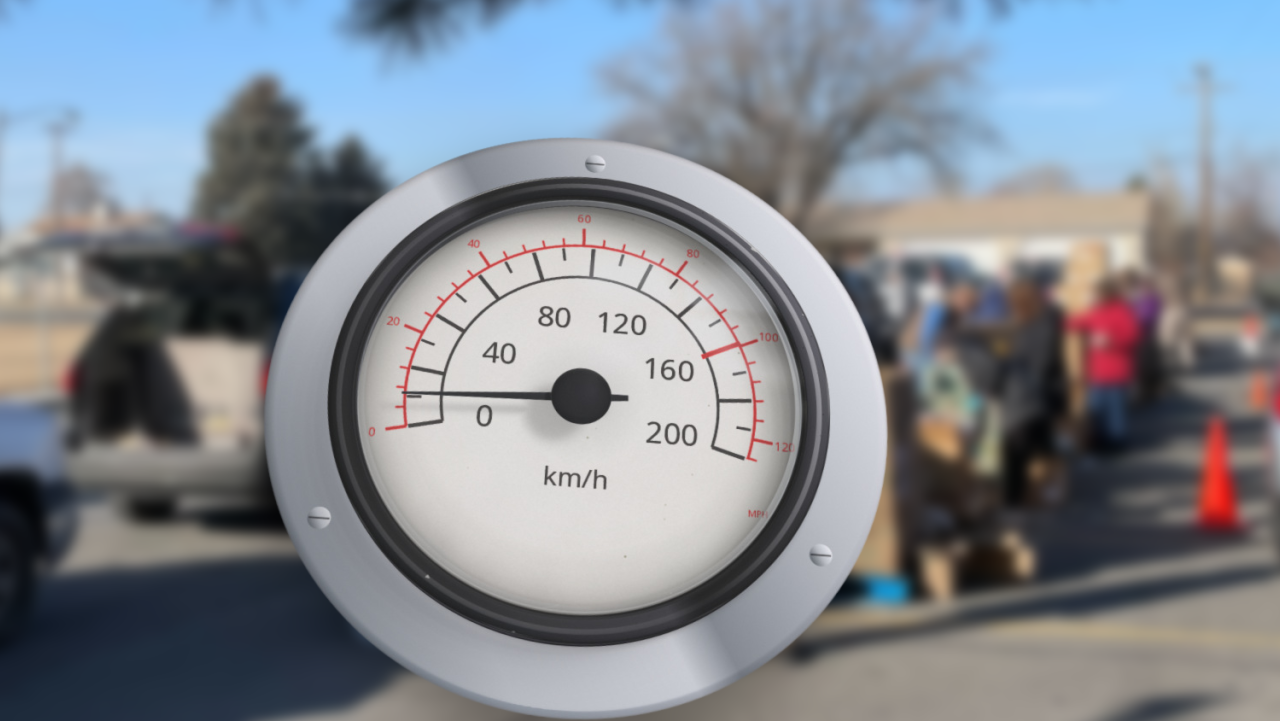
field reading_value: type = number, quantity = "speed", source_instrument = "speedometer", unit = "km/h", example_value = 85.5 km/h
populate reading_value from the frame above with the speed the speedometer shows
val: 10 km/h
